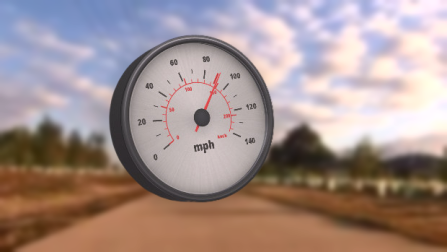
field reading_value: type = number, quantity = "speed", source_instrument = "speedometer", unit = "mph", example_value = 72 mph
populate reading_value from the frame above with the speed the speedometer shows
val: 90 mph
